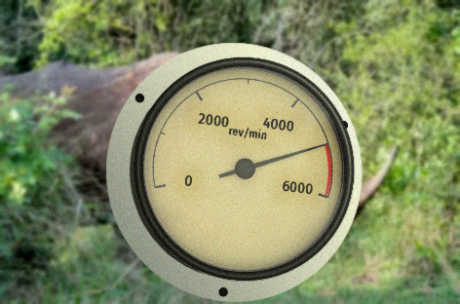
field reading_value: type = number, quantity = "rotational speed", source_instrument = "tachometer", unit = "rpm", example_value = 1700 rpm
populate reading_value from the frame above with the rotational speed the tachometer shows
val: 5000 rpm
